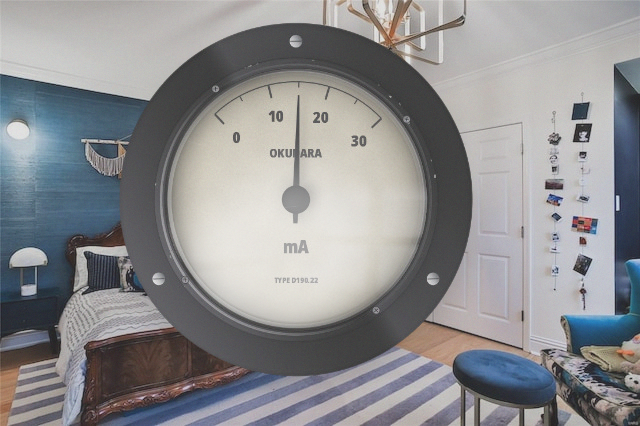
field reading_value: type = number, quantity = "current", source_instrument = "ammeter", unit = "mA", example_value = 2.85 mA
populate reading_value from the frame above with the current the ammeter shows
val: 15 mA
